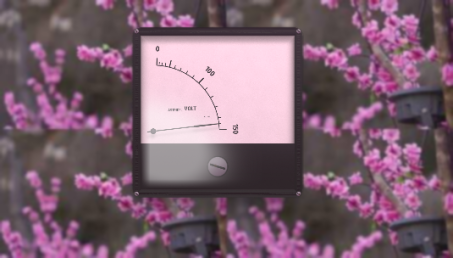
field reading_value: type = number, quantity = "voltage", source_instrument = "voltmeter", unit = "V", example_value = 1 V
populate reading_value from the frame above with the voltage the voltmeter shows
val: 145 V
